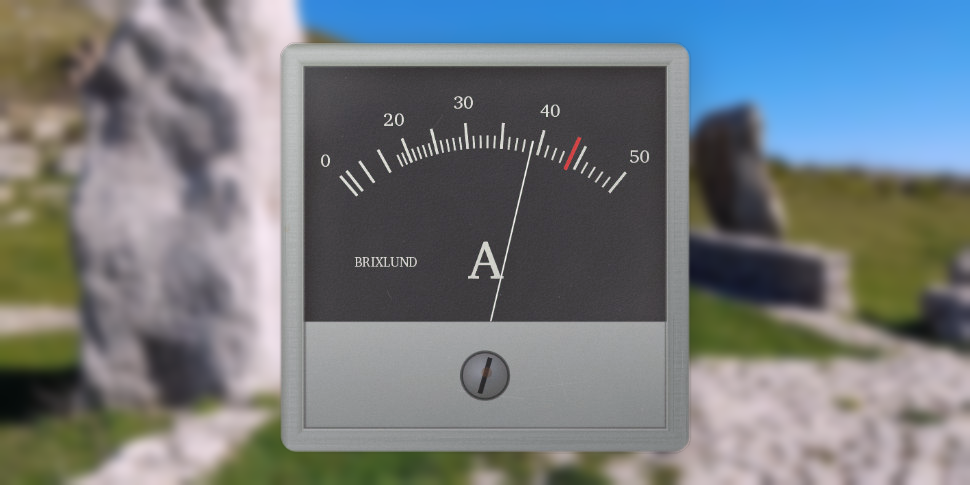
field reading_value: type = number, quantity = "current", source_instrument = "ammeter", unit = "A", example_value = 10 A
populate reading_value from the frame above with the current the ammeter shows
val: 39 A
